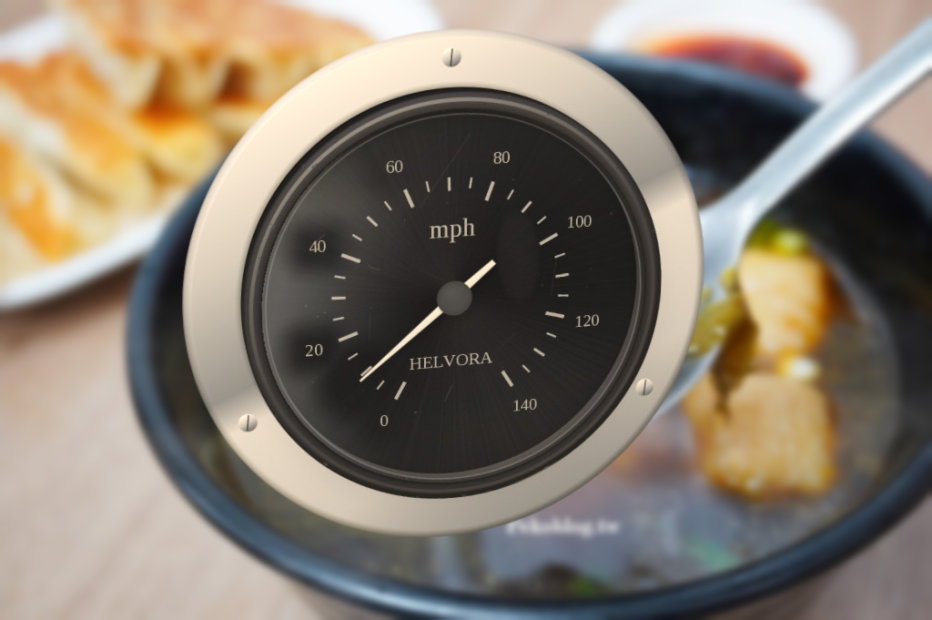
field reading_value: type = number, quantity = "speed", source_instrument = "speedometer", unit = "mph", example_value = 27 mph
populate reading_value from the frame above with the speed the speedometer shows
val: 10 mph
